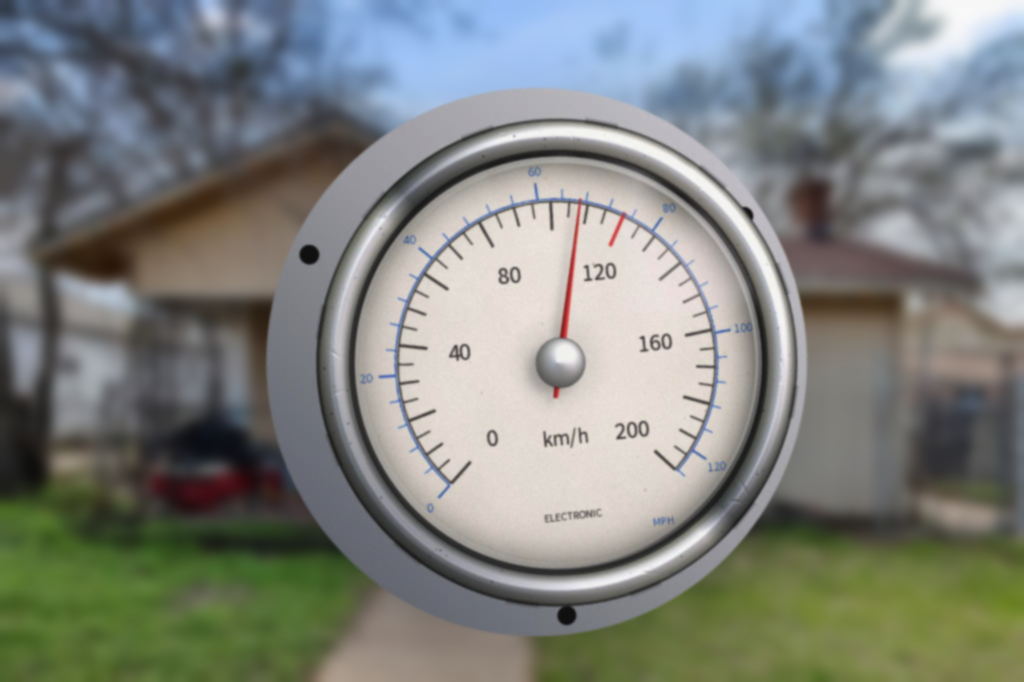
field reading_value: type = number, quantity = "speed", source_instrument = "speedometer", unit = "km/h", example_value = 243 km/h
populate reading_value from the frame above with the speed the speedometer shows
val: 107.5 km/h
